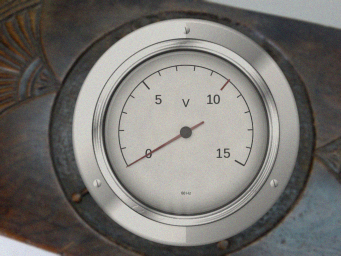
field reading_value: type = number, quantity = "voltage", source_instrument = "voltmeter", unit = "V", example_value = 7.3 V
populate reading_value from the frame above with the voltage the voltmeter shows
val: 0 V
